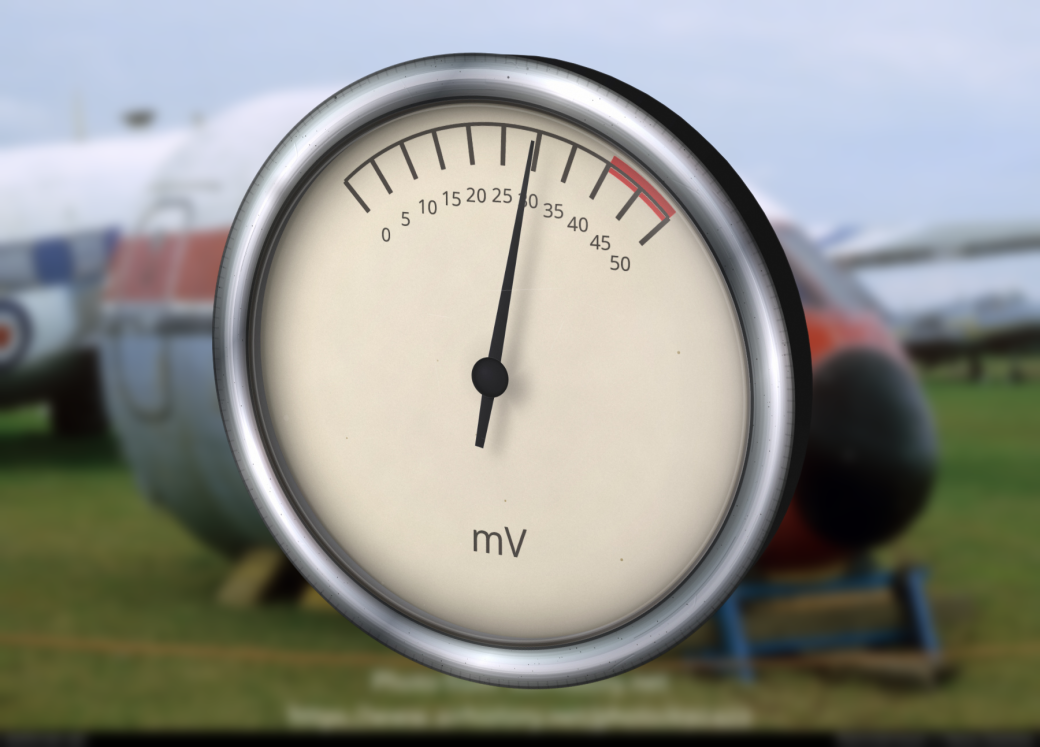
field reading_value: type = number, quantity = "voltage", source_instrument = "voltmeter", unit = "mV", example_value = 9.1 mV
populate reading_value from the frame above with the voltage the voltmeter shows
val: 30 mV
